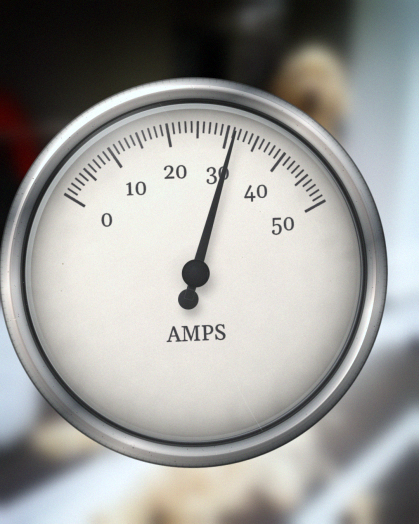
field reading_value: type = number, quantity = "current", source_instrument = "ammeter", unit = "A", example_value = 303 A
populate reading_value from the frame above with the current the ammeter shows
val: 31 A
